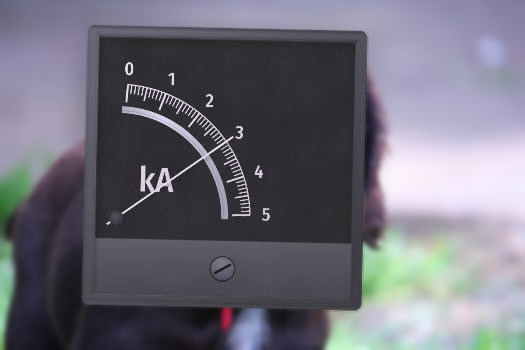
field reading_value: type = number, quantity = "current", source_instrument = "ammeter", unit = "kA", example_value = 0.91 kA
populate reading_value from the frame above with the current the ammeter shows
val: 3 kA
